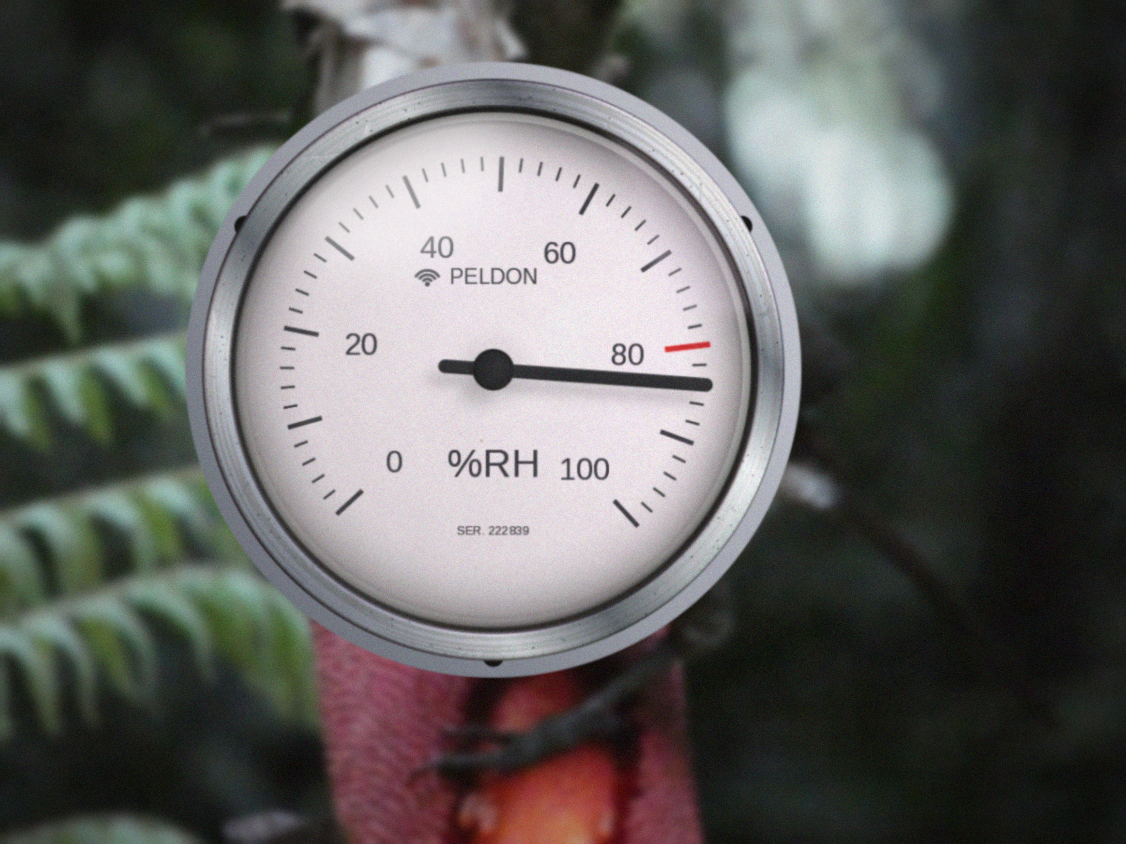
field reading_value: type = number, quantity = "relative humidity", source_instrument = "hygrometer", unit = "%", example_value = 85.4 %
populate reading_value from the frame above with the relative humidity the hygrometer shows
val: 84 %
